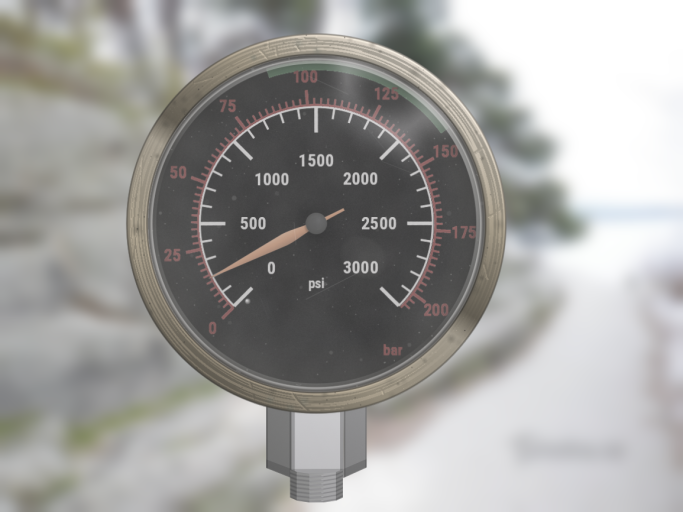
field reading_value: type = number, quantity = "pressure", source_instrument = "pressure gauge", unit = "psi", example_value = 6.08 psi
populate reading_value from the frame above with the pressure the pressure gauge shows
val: 200 psi
